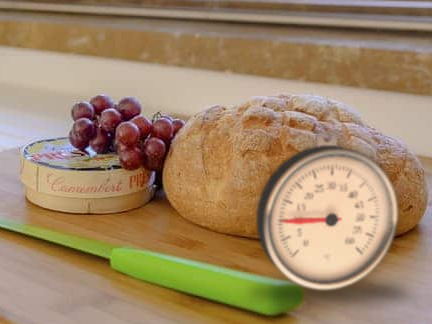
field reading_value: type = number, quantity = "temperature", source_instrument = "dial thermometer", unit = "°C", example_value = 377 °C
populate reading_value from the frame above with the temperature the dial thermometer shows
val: 10 °C
